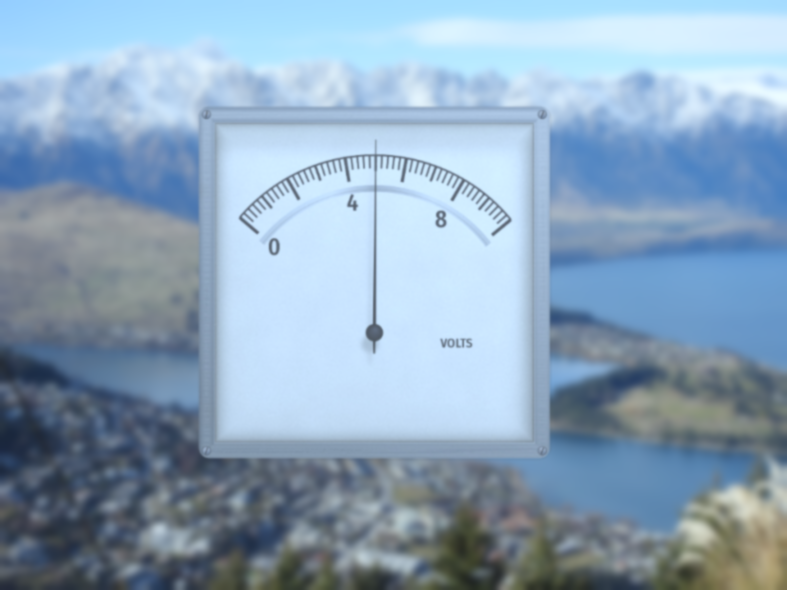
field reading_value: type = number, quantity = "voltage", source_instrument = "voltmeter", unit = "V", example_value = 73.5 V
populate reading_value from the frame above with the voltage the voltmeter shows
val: 5 V
